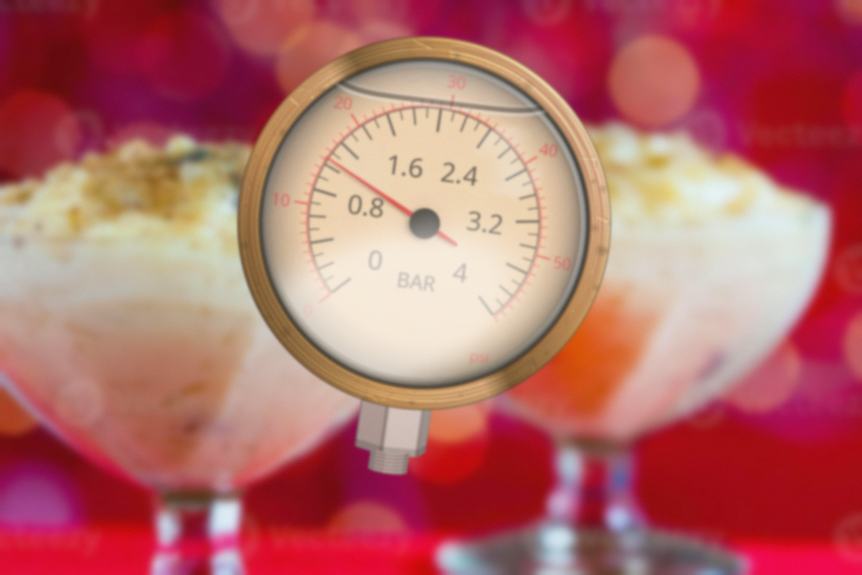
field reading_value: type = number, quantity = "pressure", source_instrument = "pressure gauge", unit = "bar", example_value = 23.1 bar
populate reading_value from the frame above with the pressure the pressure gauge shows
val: 1.05 bar
